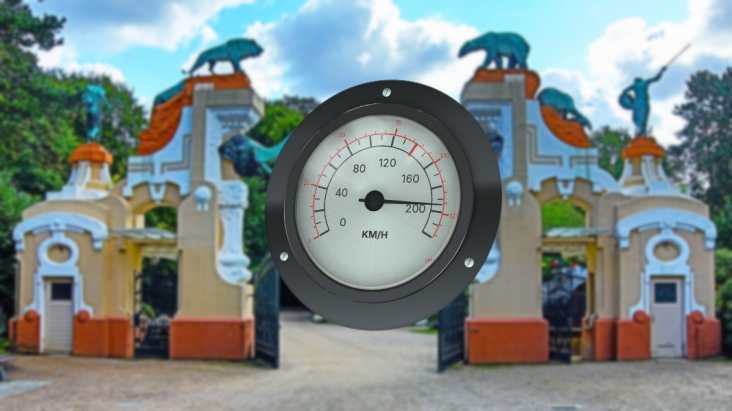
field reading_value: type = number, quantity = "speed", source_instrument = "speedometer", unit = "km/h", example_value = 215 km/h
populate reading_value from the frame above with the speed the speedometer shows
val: 195 km/h
